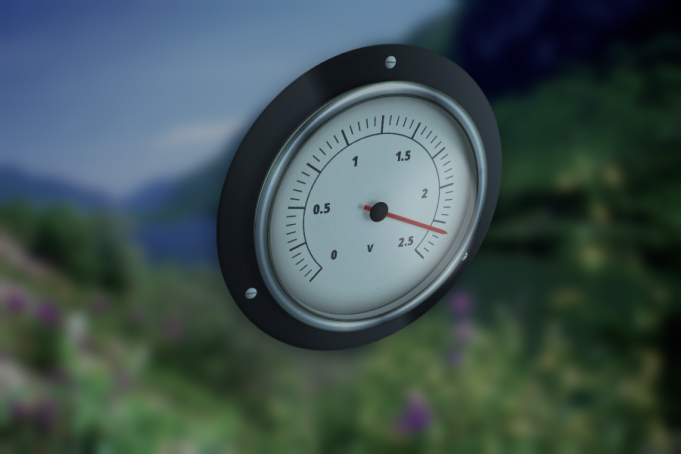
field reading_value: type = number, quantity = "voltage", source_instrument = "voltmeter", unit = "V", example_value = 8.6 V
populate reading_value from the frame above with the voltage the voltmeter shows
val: 2.3 V
